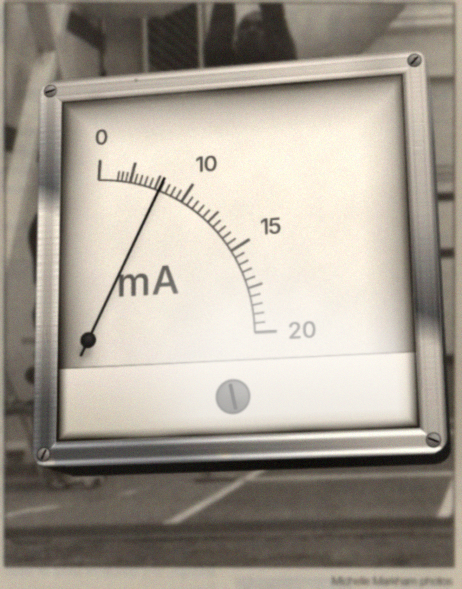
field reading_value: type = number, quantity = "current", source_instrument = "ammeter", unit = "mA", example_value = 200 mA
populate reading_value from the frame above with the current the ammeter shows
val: 8 mA
